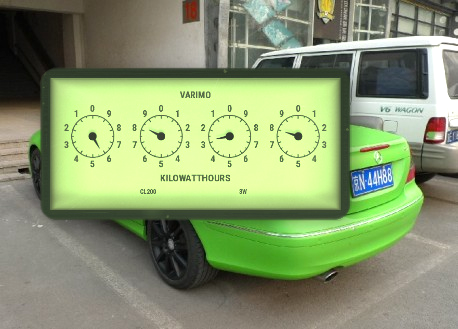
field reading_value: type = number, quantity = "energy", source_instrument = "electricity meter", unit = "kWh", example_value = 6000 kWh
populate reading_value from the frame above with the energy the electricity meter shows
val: 5828 kWh
